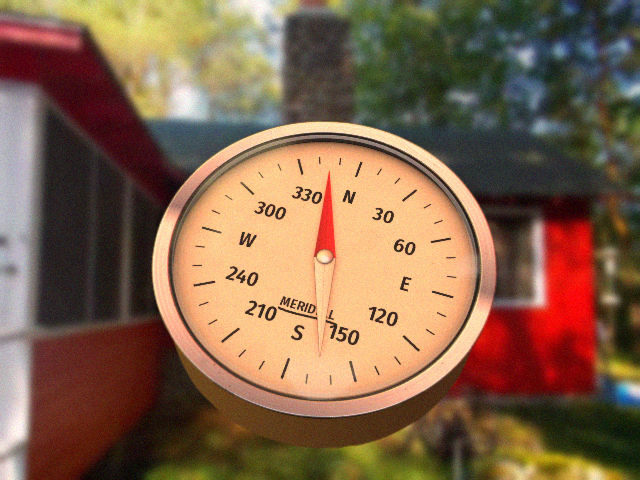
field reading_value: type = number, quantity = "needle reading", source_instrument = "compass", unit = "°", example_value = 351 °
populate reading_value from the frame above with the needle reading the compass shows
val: 345 °
